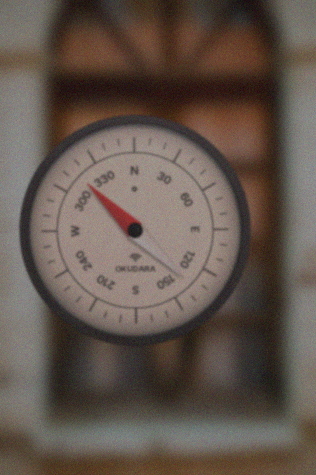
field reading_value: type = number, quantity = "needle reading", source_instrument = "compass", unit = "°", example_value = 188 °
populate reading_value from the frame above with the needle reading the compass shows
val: 315 °
